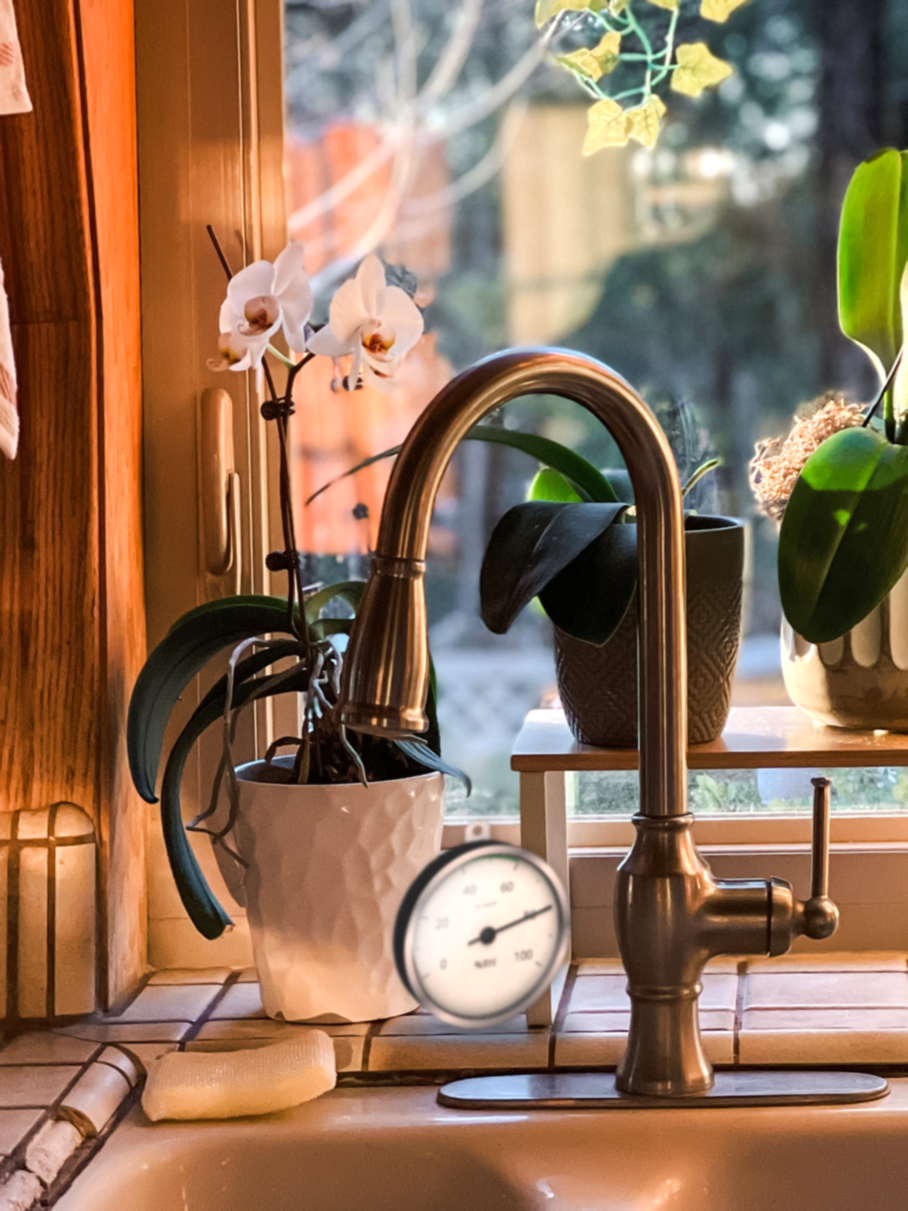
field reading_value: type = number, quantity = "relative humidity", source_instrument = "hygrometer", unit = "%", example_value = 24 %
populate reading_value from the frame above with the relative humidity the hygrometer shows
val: 80 %
